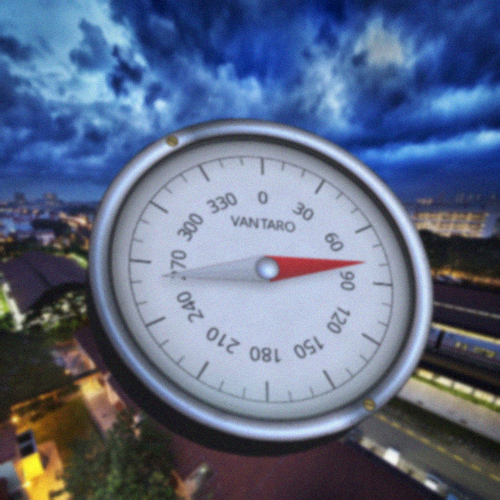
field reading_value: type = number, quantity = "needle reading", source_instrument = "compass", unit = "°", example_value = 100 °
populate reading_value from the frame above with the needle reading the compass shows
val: 80 °
